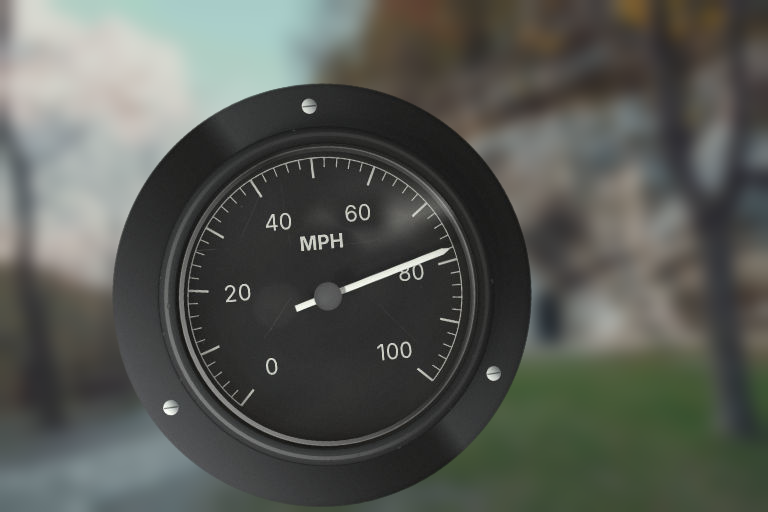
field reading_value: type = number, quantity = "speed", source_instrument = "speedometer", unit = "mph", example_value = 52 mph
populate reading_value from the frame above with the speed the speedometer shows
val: 78 mph
